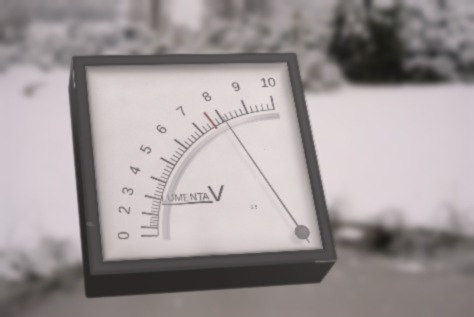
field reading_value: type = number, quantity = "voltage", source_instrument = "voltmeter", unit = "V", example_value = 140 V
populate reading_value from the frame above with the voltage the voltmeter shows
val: 8 V
